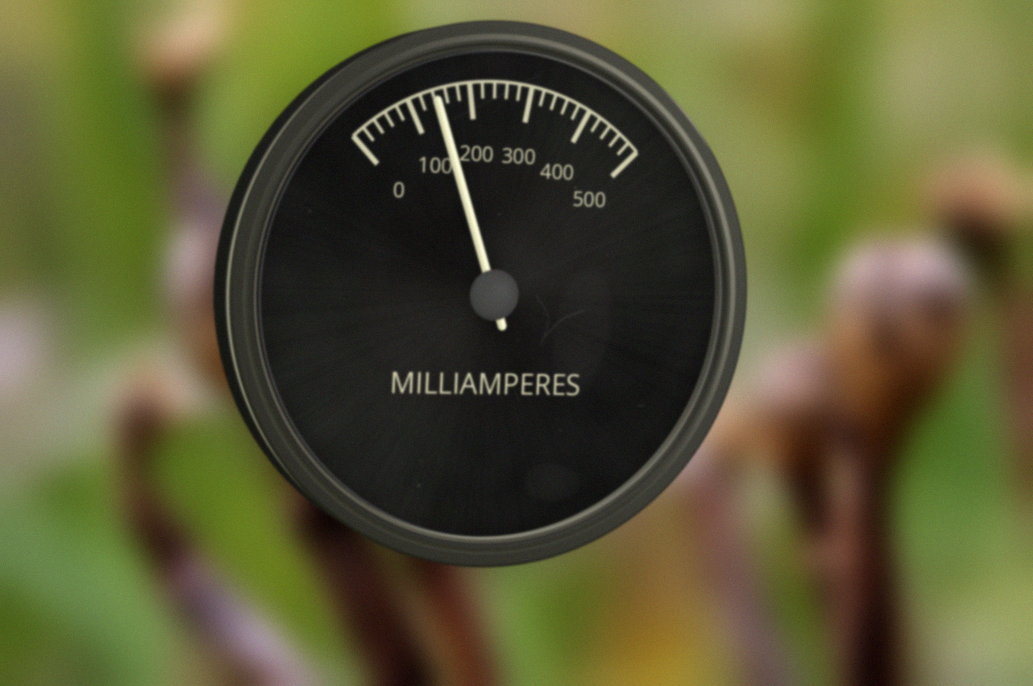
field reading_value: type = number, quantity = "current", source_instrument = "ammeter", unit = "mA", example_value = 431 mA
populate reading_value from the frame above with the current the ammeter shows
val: 140 mA
